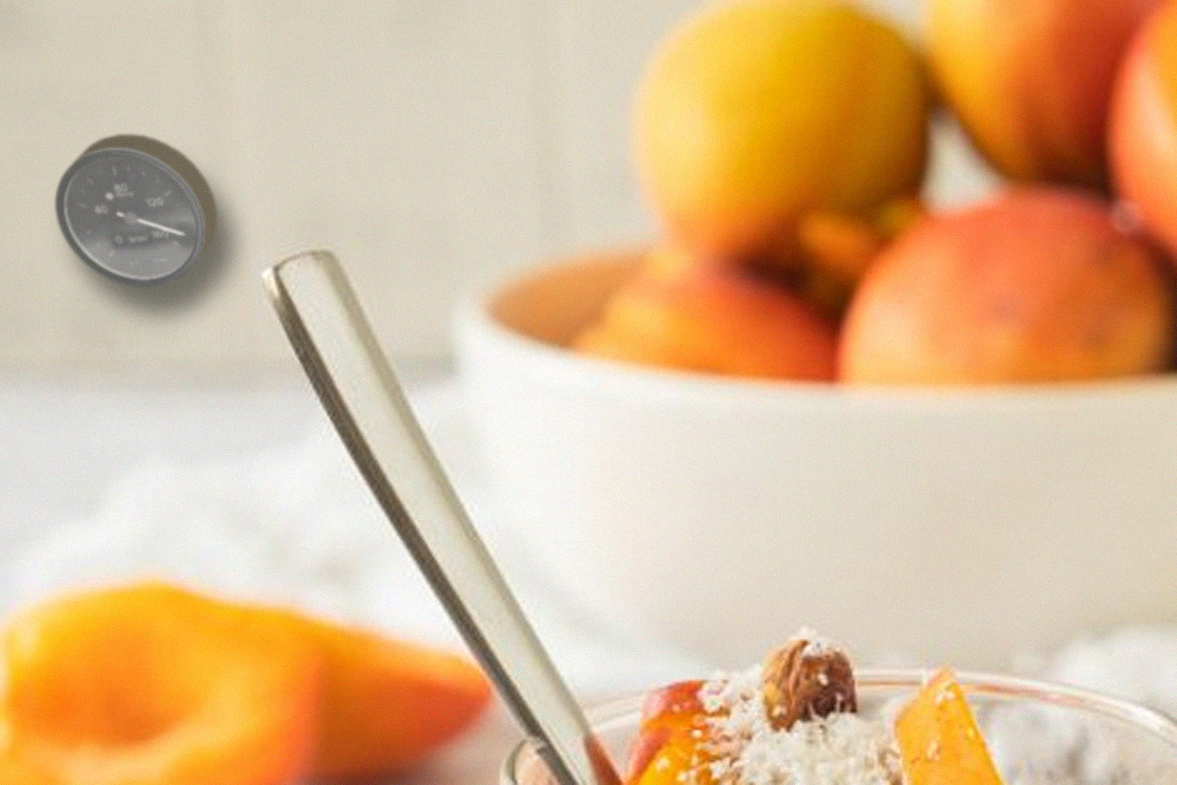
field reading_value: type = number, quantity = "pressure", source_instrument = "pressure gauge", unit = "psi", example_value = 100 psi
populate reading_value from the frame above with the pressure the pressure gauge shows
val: 150 psi
